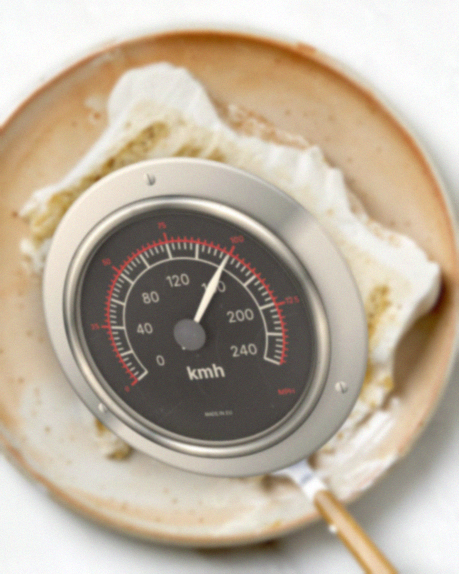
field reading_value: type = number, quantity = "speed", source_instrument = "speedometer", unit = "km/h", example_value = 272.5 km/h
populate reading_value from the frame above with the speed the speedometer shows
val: 160 km/h
